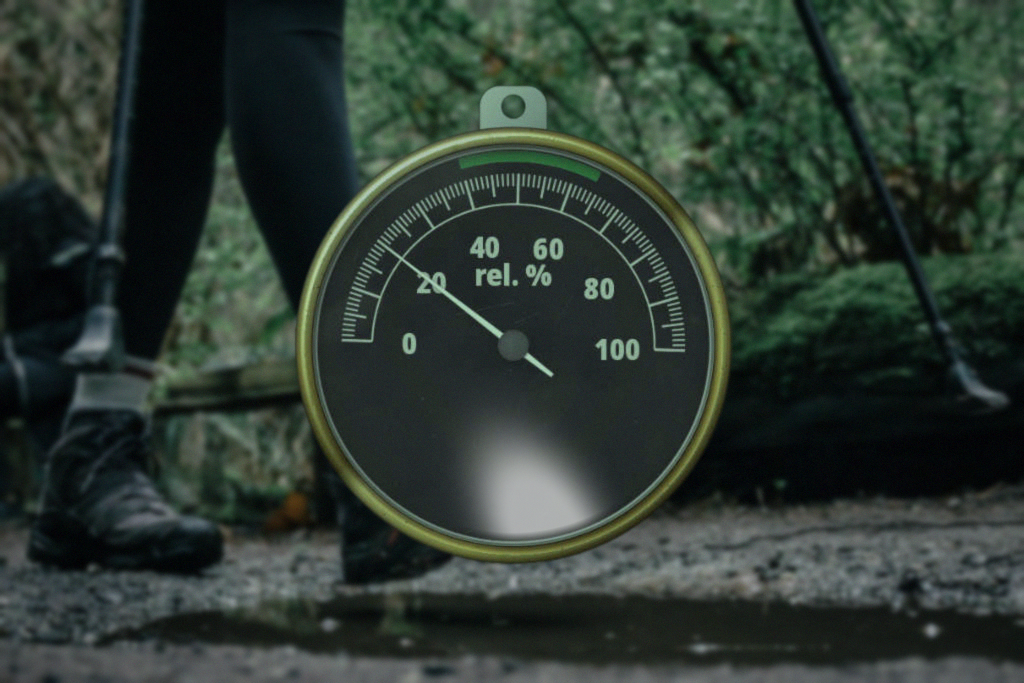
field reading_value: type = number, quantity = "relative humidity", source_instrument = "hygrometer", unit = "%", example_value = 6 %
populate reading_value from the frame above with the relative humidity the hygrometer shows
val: 20 %
